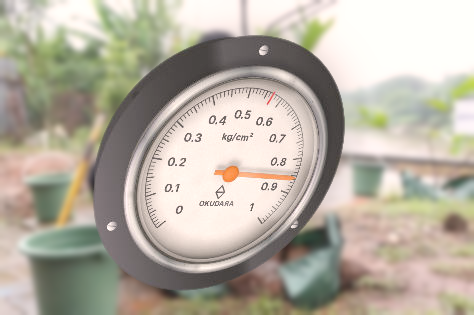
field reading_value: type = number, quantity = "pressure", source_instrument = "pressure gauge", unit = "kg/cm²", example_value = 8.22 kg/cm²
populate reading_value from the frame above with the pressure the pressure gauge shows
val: 0.85 kg/cm²
